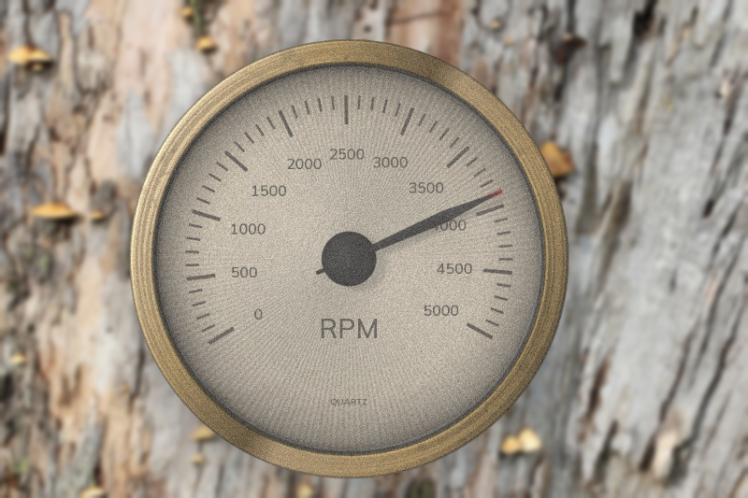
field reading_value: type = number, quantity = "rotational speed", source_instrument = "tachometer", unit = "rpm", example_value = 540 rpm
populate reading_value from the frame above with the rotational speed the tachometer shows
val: 3900 rpm
